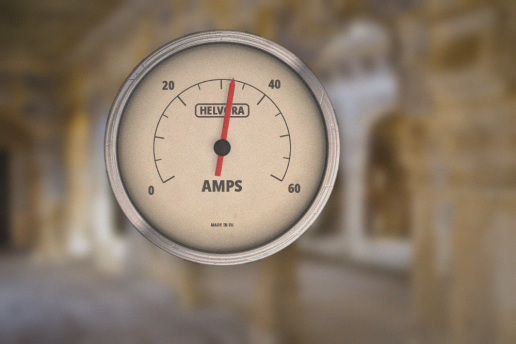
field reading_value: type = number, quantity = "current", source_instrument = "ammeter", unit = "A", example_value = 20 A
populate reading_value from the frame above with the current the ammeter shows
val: 32.5 A
